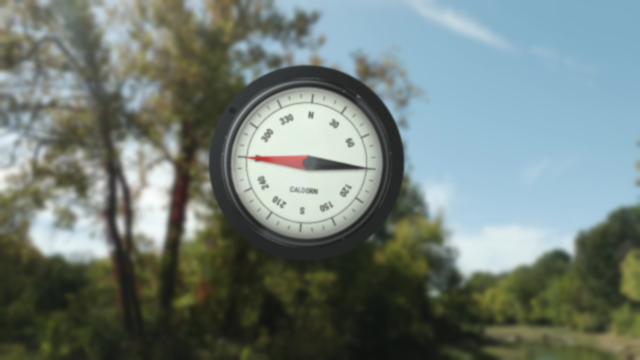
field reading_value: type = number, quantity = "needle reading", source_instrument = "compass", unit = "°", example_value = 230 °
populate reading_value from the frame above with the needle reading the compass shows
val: 270 °
